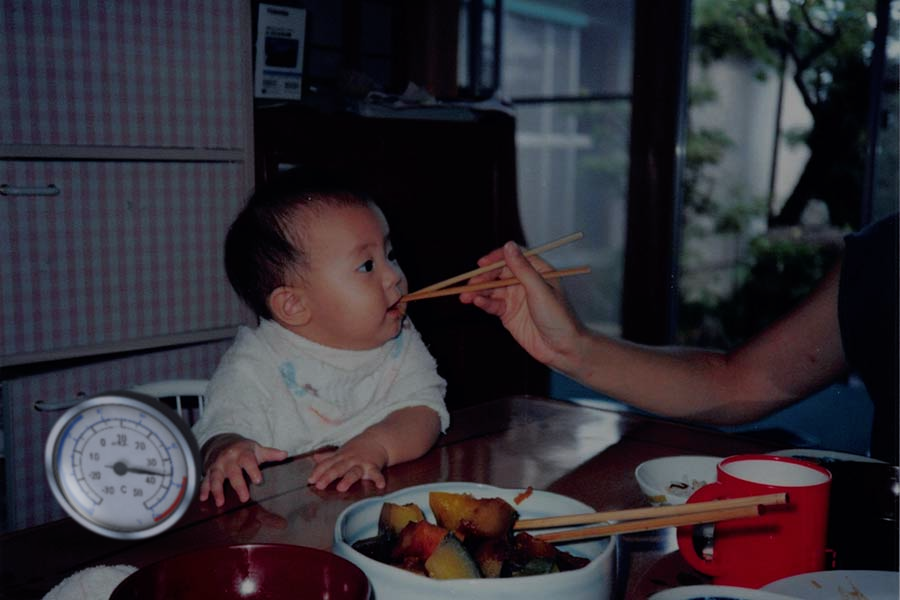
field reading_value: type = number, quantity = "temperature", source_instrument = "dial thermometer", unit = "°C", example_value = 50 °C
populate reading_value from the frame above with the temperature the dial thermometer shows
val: 35 °C
